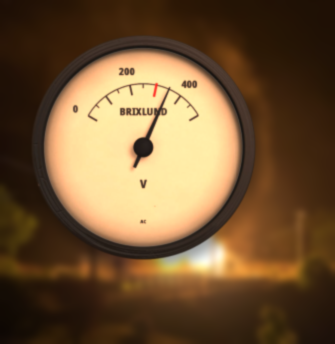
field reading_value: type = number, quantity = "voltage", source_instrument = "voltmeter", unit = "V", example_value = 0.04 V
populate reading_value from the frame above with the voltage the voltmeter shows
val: 350 V
